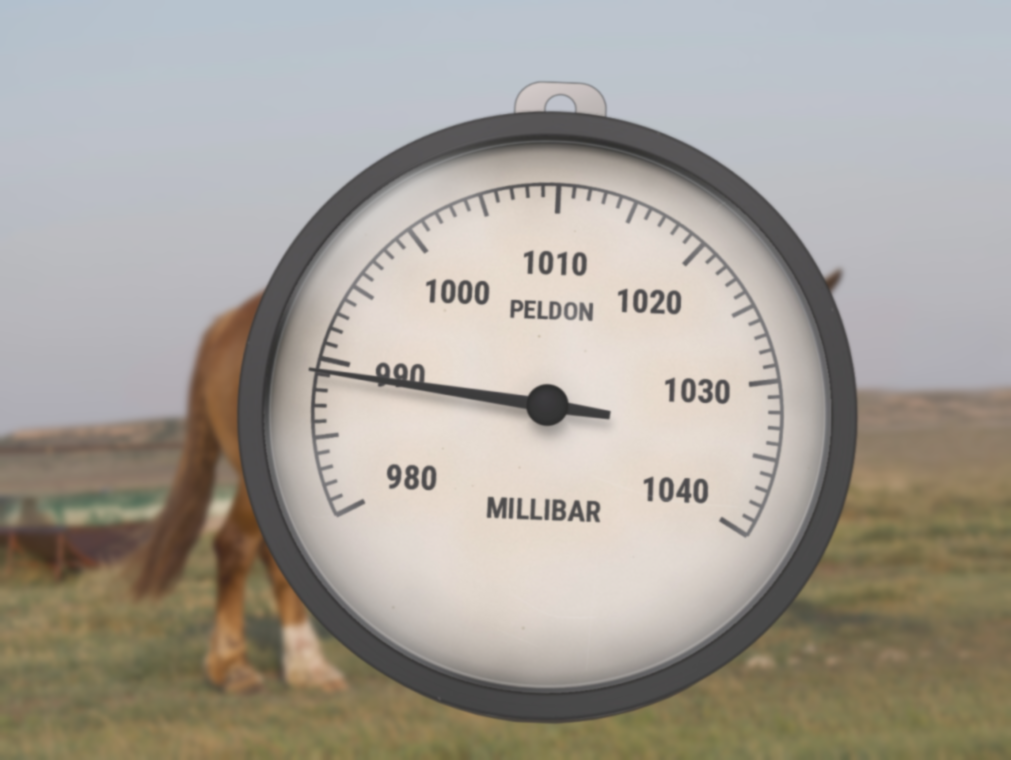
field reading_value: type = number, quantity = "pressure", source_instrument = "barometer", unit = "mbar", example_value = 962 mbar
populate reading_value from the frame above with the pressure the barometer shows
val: 989 mbar
